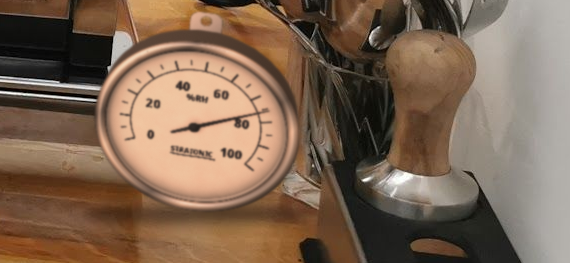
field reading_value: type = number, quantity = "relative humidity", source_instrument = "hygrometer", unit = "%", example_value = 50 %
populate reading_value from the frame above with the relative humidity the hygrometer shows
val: 75 %
